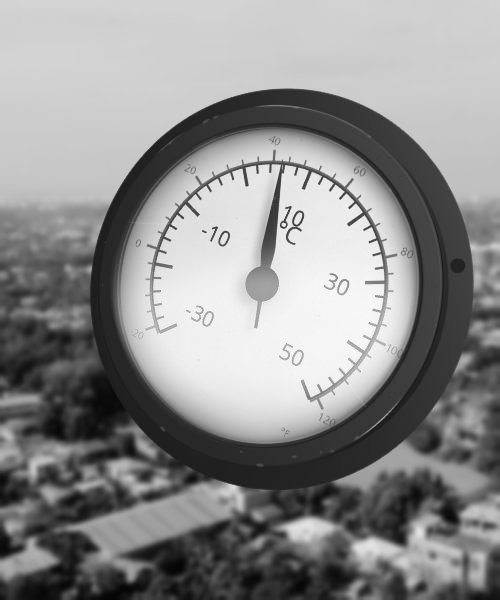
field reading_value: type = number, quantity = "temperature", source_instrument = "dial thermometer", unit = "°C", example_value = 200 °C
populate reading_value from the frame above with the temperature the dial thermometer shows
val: 6 °C
